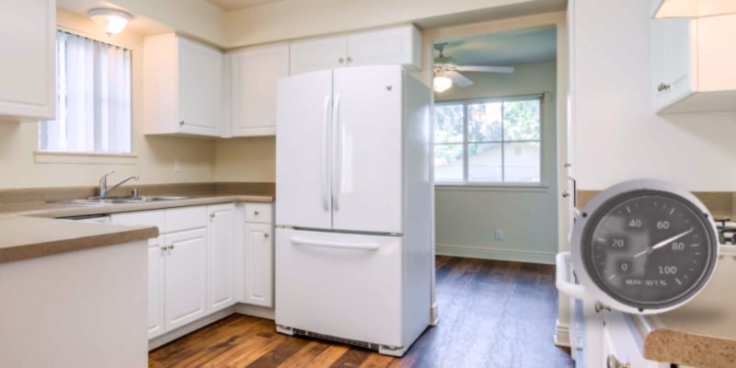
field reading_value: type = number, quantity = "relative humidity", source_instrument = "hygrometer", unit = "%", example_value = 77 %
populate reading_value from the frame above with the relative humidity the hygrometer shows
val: 72 %
